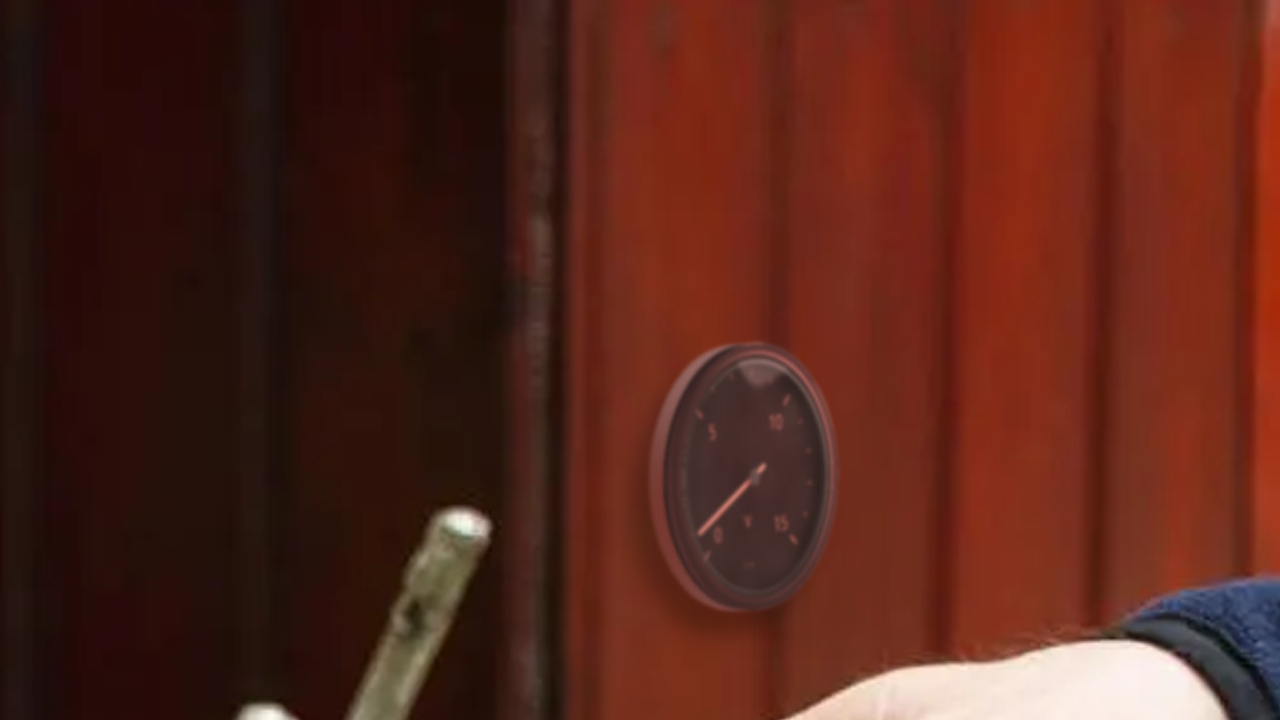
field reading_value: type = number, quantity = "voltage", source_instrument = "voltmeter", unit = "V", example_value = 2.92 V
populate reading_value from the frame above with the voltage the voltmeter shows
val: 1 V
